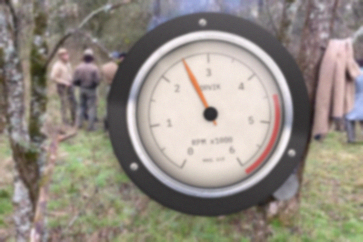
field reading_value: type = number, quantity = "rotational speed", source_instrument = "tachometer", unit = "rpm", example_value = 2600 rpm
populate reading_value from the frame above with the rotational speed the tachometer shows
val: 2500 rpm
